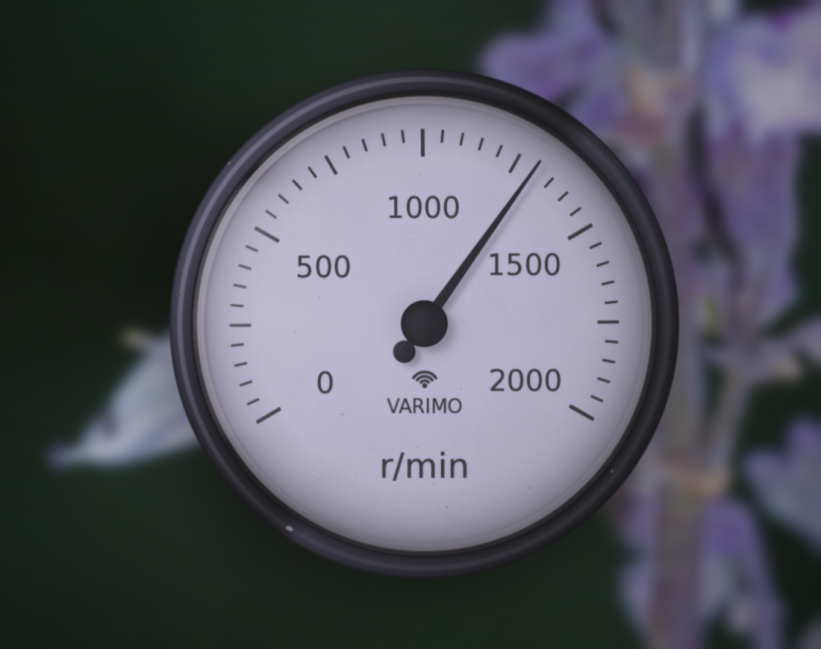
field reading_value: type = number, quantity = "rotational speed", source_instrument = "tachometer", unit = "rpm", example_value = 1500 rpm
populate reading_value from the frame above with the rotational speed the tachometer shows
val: 1300 rpm
